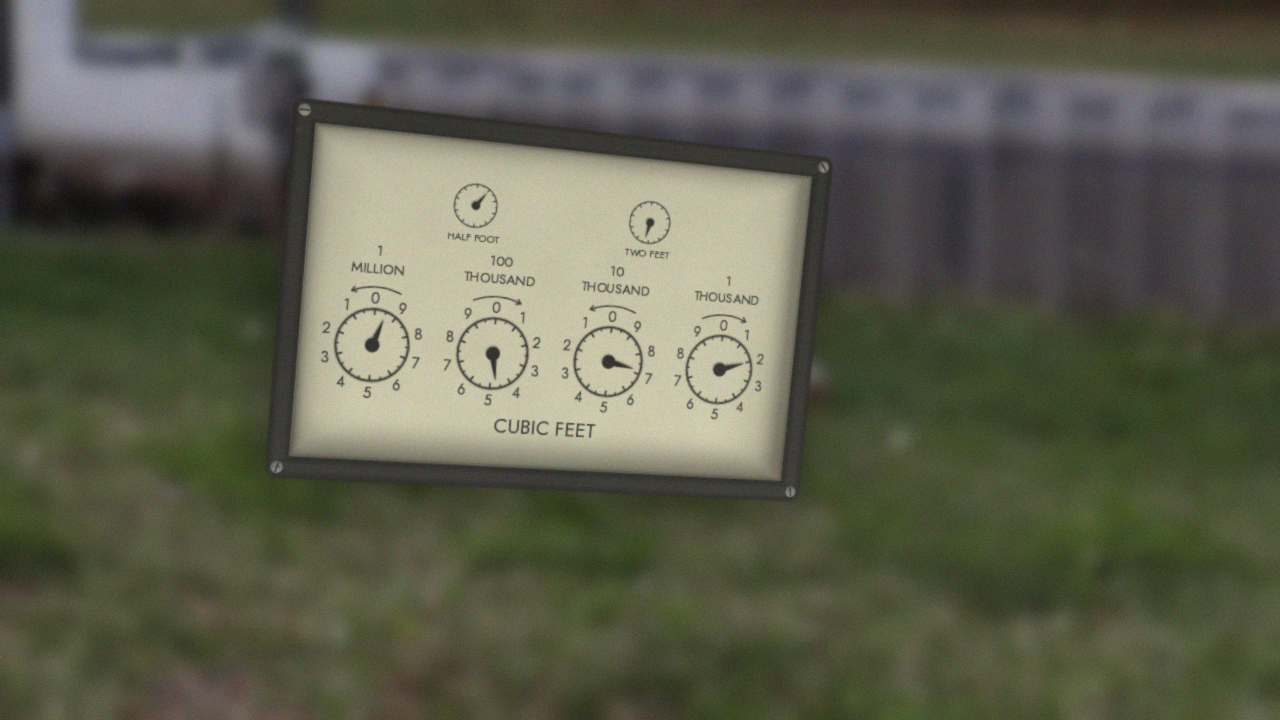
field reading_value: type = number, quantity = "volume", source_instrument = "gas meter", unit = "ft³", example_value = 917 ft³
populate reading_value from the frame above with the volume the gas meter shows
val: 947200 ft³
